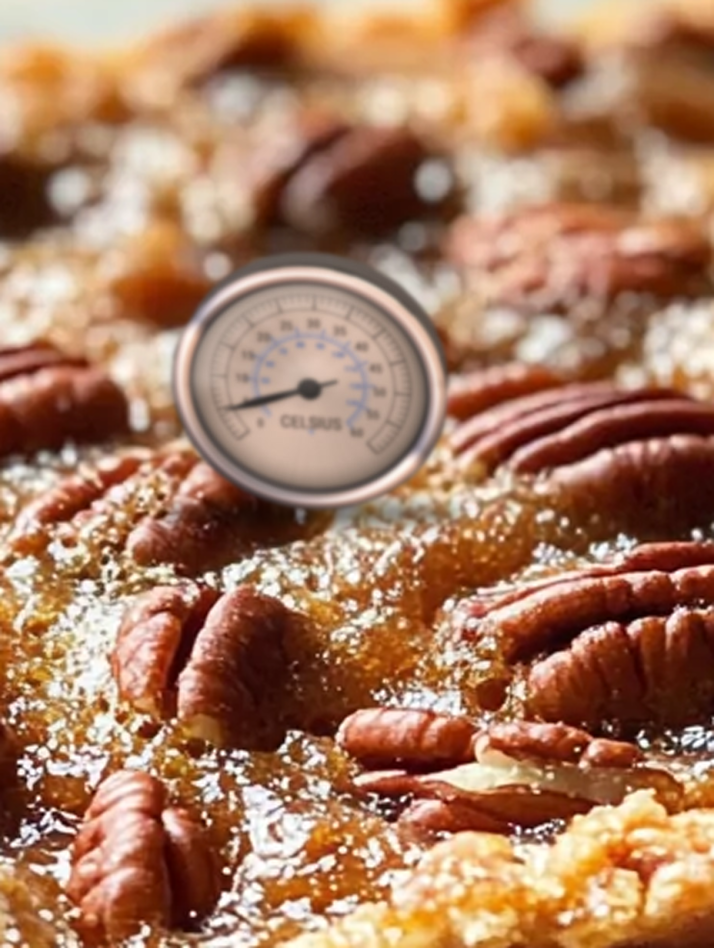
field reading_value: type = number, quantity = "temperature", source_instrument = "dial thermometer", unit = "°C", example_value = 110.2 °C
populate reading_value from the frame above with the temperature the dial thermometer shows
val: 5 °C
